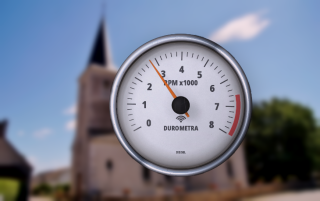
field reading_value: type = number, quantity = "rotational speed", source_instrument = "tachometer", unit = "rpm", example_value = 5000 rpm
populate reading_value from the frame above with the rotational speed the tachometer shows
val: 2800 rpm
